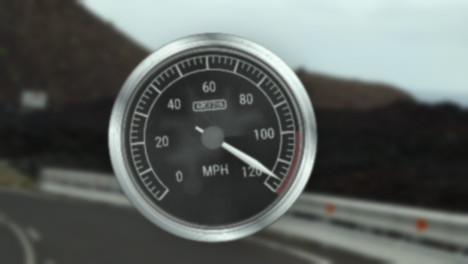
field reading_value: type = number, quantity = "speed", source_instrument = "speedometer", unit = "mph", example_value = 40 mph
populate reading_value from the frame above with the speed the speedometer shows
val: 116 mph
